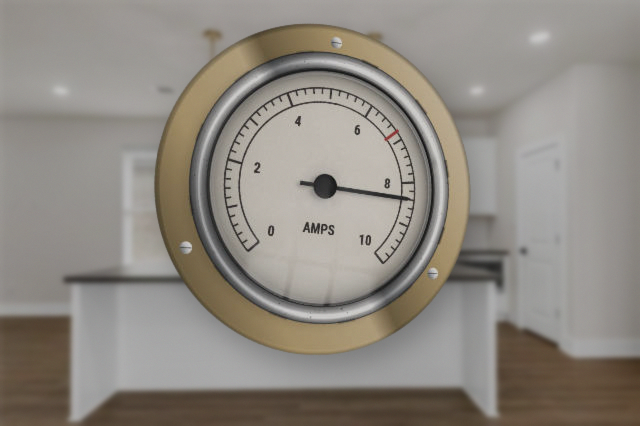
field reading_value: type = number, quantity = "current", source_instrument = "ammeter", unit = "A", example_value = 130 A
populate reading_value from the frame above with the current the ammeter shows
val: 8.4 A
